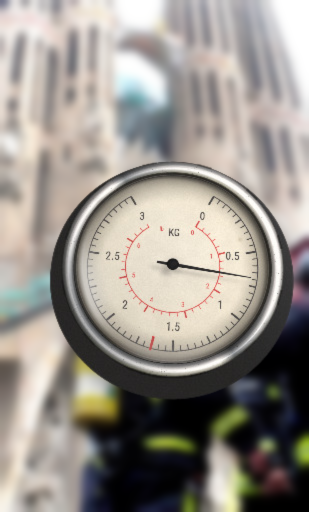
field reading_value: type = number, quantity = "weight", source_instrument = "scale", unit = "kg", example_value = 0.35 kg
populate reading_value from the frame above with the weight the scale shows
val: 0.7 kg
